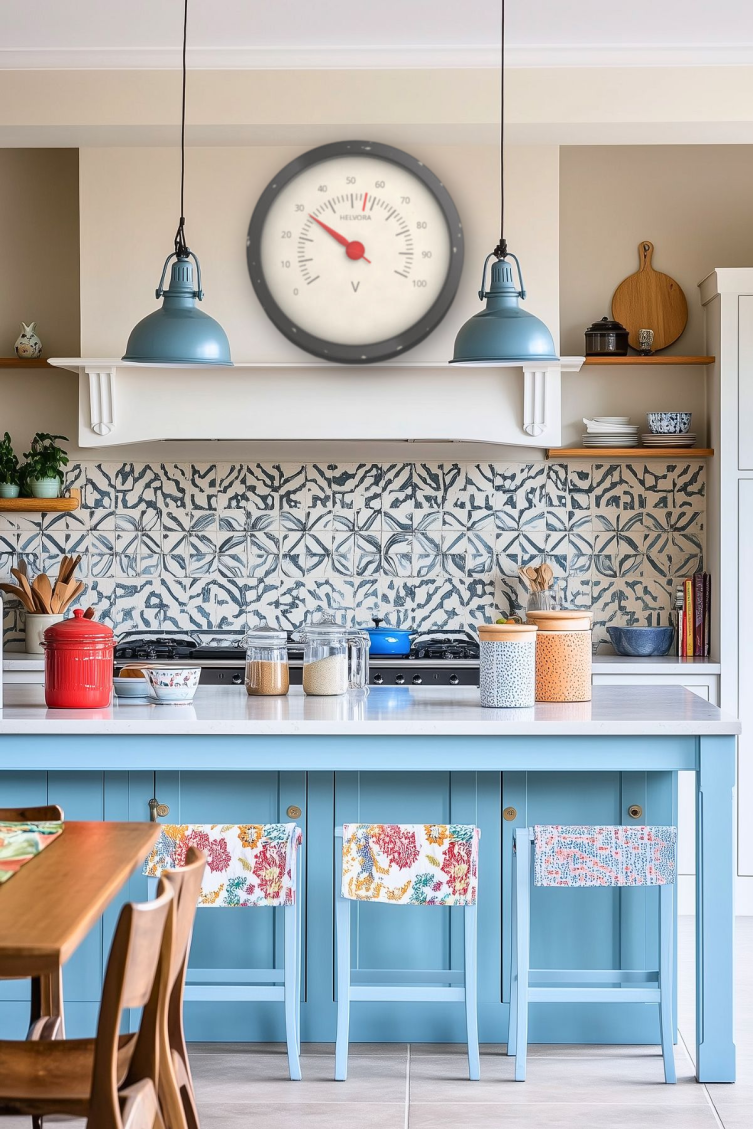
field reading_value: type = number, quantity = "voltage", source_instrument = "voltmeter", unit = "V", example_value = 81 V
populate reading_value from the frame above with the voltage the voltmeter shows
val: 30 V
